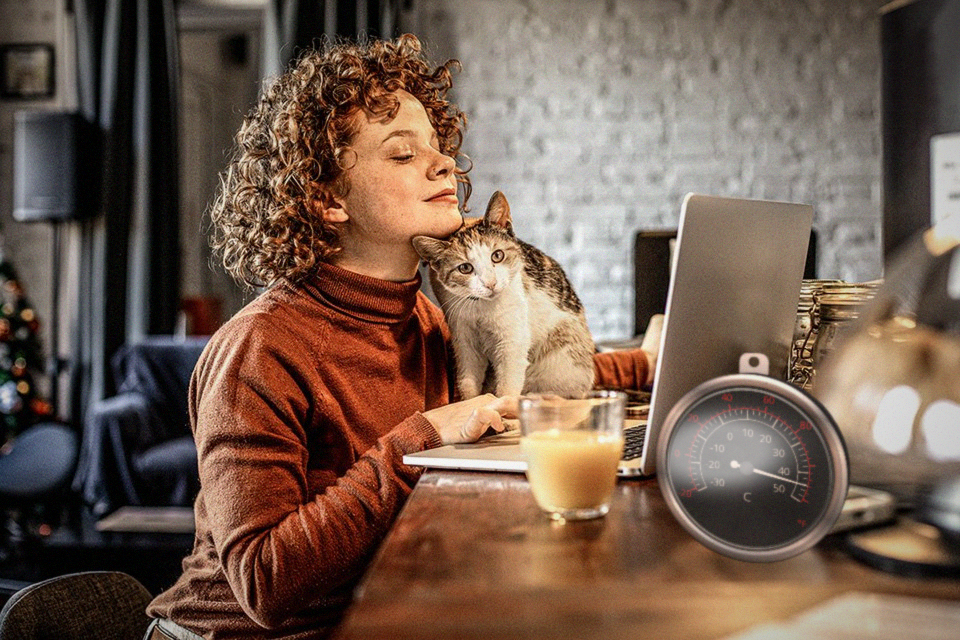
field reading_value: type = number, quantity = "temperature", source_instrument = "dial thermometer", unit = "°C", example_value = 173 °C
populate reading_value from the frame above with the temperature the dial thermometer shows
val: 44 °C
